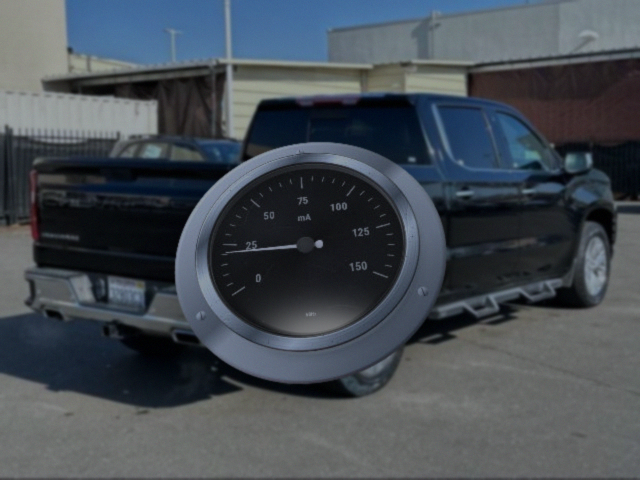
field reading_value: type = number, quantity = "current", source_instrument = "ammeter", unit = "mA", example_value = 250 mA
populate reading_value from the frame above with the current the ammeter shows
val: 20 mA
